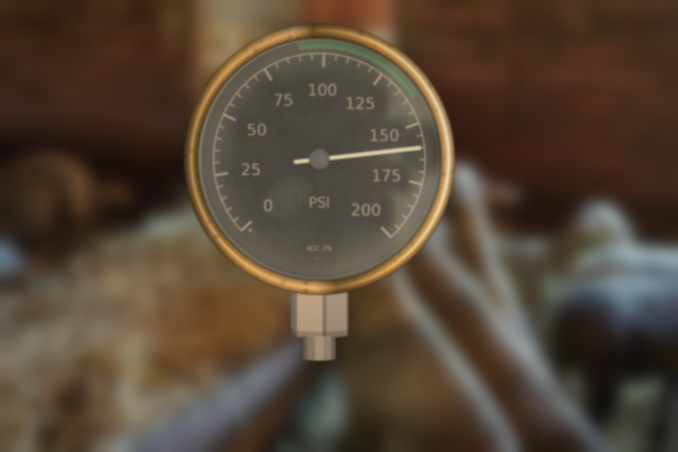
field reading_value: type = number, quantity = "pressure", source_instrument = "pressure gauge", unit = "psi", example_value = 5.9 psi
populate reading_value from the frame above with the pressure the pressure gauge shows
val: 160 psi
